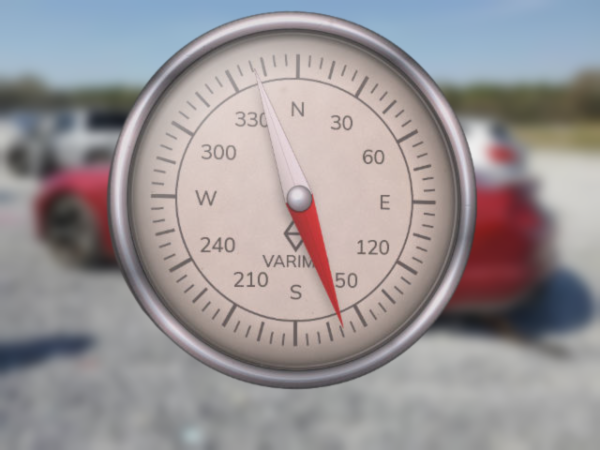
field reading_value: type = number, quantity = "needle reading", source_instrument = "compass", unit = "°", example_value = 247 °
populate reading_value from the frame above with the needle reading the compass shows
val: 160 °
